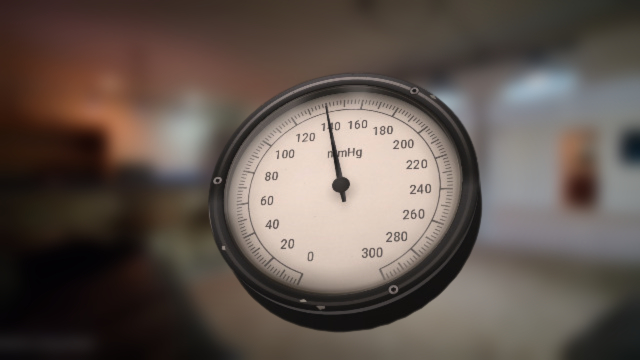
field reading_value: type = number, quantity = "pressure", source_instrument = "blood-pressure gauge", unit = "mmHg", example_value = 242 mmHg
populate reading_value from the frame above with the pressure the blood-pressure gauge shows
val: 140 mmHg
